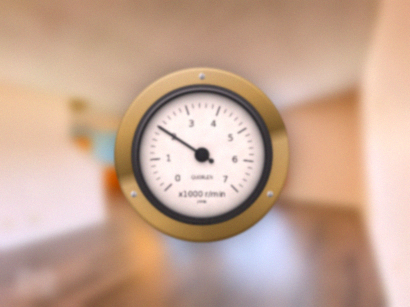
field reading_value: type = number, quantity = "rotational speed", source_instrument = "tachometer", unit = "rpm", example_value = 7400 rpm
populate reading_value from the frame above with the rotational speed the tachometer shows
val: 2000 rpm
